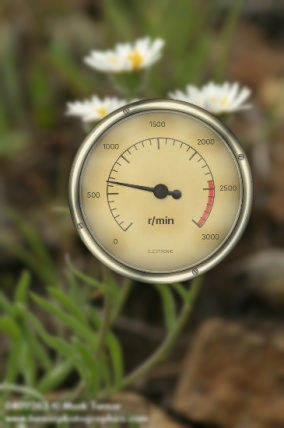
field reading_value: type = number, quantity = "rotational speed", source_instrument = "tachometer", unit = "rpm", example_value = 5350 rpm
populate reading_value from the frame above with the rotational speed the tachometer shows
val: 650 rpm
